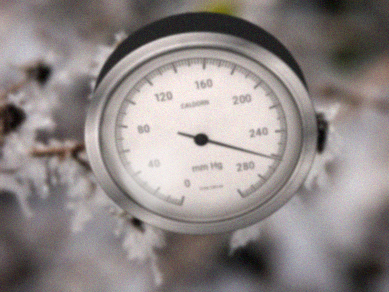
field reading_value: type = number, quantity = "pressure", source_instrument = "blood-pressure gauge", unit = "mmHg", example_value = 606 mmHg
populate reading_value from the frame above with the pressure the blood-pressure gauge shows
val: 260 mmHg
